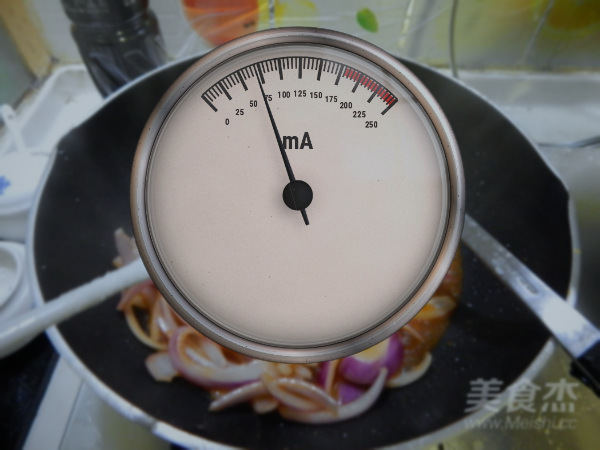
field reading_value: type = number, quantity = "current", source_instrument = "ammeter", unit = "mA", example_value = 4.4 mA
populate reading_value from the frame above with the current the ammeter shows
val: 70 mA
